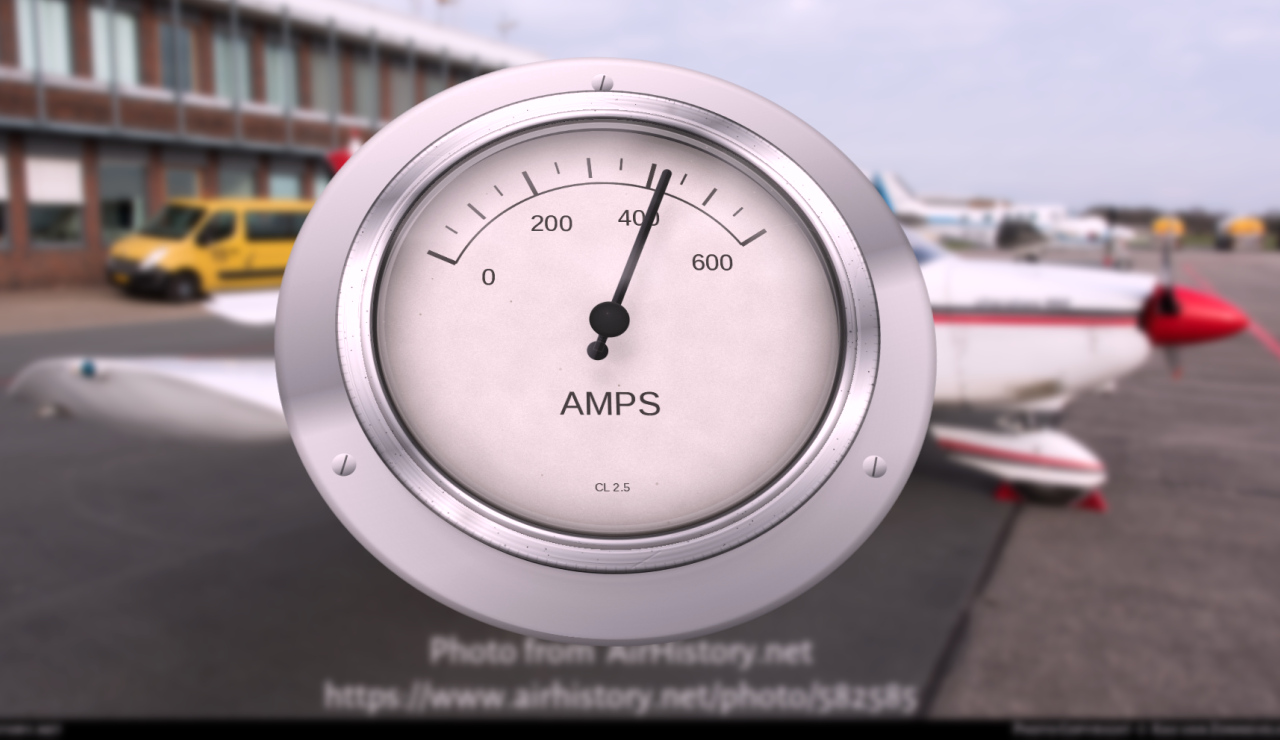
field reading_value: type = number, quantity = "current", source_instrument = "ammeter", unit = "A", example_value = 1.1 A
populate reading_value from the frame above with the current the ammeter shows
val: 425 A
